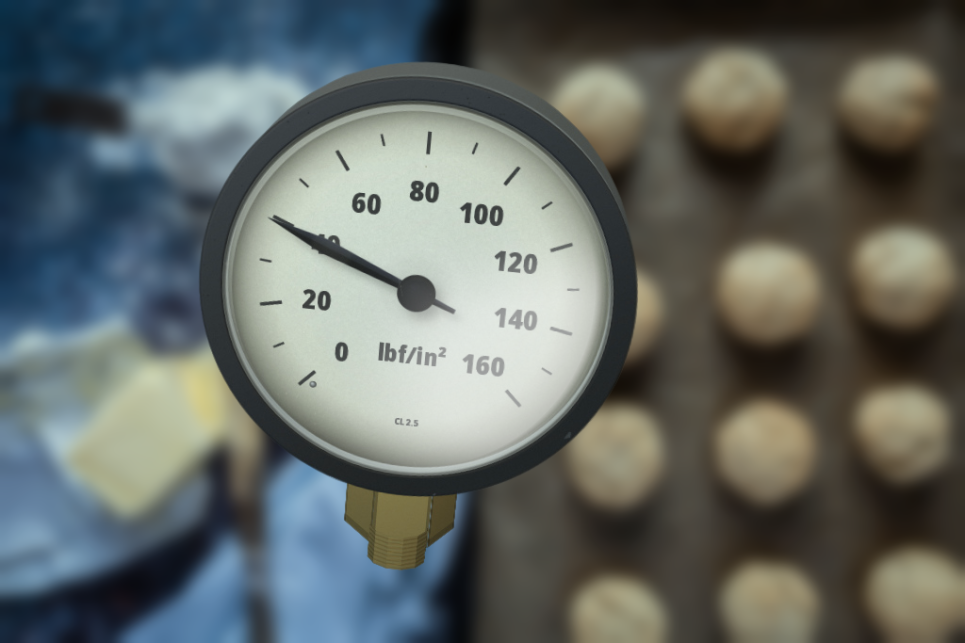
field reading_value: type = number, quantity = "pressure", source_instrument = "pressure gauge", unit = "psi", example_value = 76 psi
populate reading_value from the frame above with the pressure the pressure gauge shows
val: 40 psi
